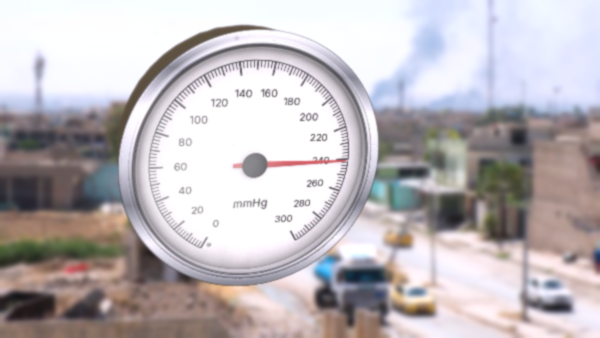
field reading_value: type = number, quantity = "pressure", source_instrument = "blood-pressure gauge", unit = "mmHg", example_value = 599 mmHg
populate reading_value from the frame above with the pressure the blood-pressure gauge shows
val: 240 mmHg
